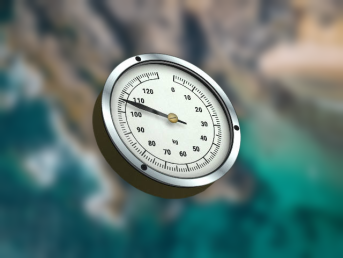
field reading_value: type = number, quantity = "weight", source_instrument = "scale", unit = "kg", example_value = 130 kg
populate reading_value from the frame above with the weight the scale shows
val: 105 kg
